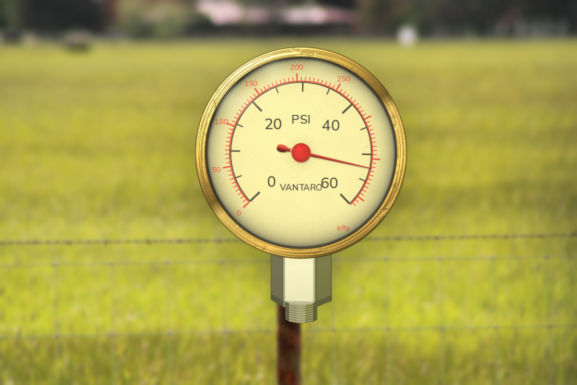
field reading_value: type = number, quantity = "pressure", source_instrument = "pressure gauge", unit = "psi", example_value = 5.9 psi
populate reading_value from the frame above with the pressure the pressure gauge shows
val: 52.5 psi
